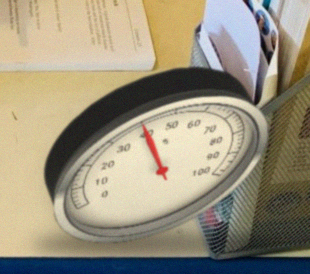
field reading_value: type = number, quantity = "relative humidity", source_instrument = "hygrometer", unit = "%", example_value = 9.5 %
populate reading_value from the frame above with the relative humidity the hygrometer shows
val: 40 %
